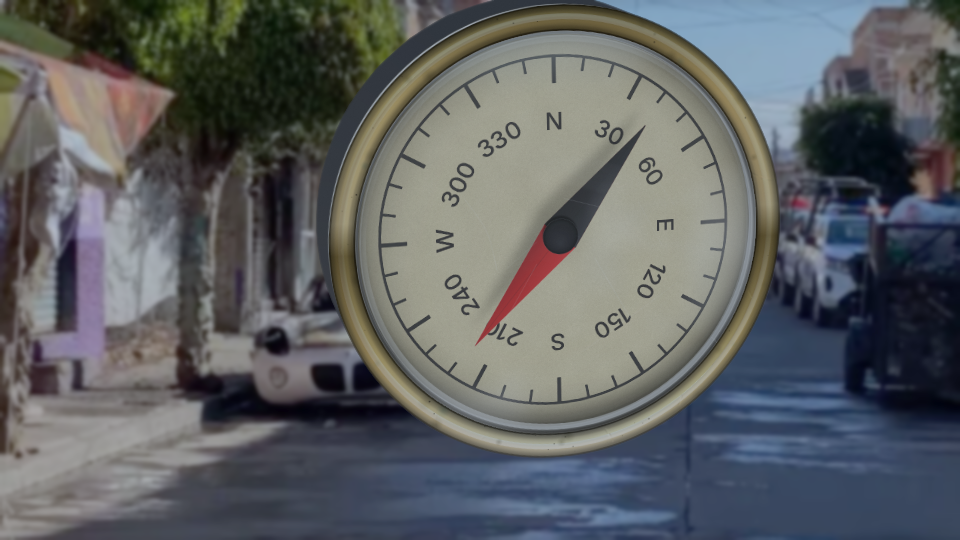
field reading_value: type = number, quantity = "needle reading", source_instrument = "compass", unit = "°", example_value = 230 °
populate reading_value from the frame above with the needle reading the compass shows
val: 220 °
